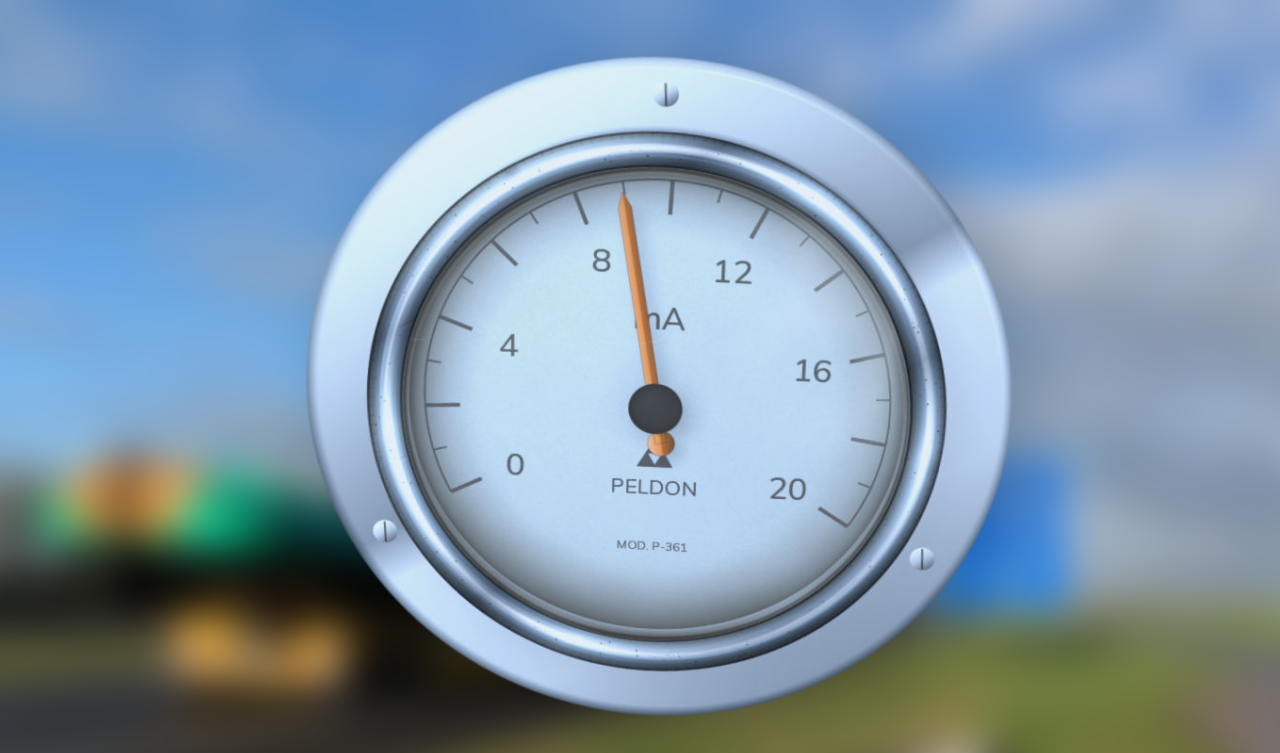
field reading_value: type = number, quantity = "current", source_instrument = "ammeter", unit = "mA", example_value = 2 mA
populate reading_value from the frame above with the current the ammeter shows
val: 9 mA
